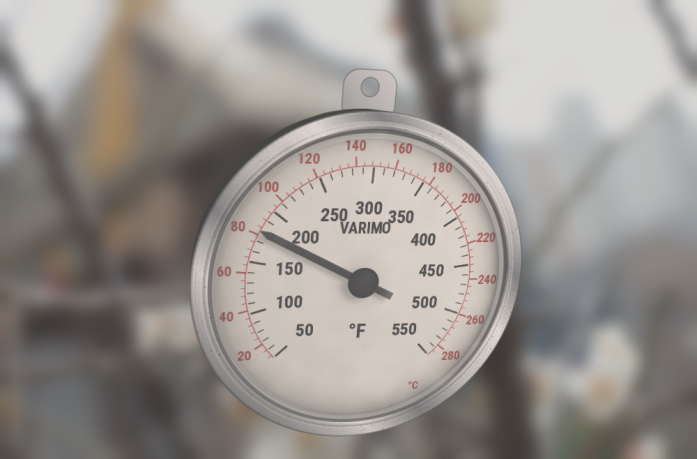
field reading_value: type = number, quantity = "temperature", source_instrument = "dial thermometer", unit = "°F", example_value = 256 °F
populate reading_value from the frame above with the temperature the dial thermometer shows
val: 180 °F
